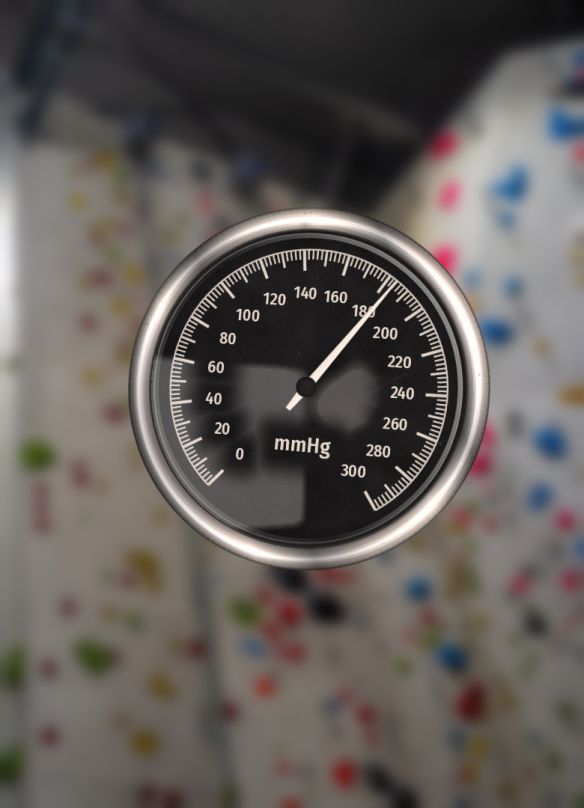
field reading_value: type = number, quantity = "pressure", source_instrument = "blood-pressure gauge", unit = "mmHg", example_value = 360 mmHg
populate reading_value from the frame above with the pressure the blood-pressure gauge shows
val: 184 mmHg
